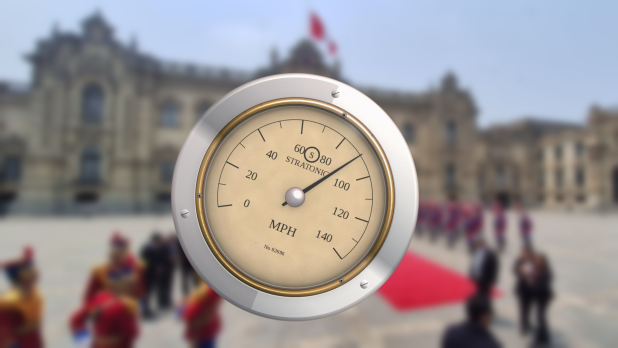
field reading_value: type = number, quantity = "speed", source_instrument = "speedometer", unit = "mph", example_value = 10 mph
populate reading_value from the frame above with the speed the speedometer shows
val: 90 mph
